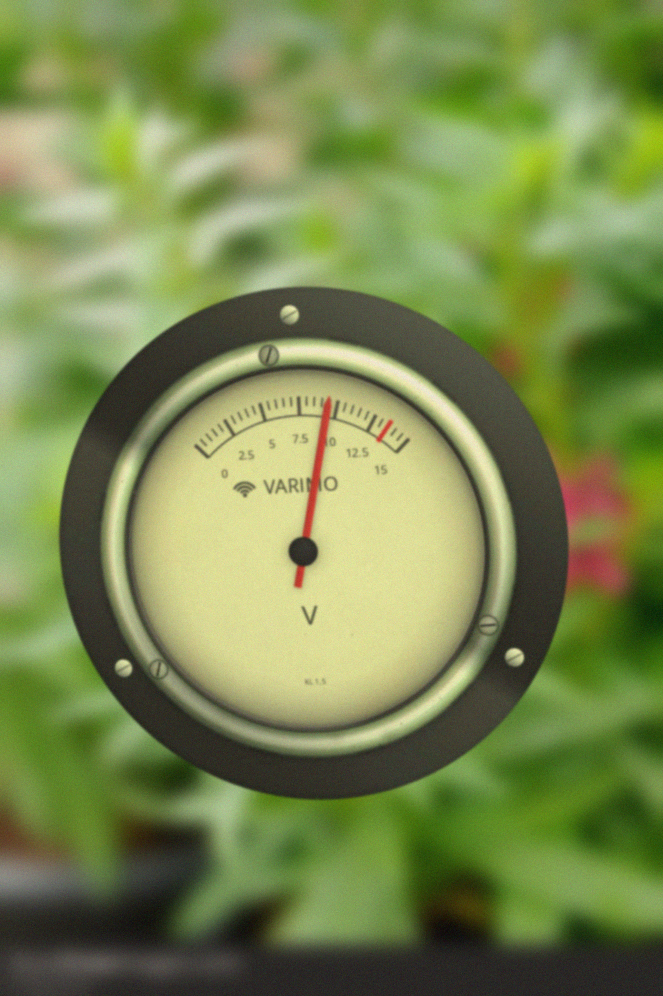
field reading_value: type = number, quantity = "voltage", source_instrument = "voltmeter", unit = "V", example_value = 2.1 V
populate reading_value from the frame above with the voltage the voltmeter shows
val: 9.5 V
